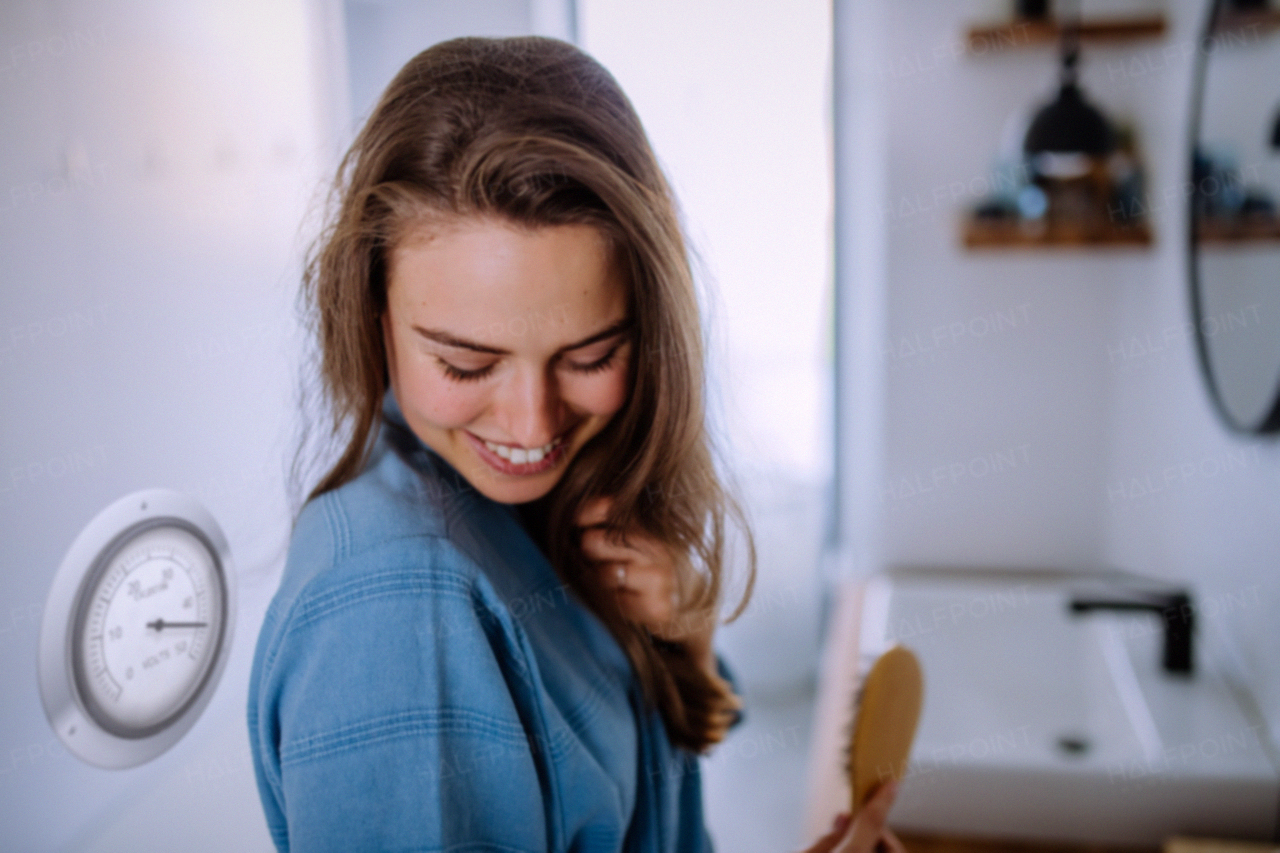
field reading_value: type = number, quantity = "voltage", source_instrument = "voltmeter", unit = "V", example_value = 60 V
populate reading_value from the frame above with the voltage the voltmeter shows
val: 45 V
